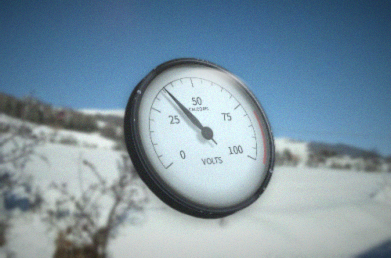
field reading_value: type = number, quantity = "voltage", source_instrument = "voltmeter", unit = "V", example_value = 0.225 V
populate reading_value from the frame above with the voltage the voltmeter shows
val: 35 V
